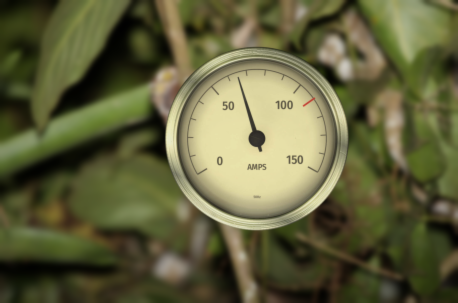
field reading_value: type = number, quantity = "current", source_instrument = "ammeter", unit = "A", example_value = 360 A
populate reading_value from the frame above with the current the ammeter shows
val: 65 A
